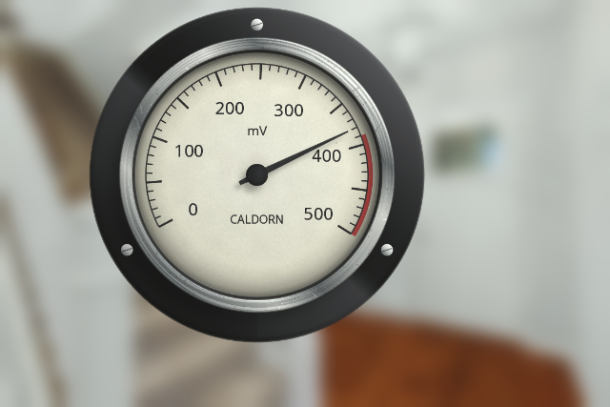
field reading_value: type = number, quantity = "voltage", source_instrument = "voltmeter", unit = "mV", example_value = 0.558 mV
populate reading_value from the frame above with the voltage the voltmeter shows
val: 380 mV
